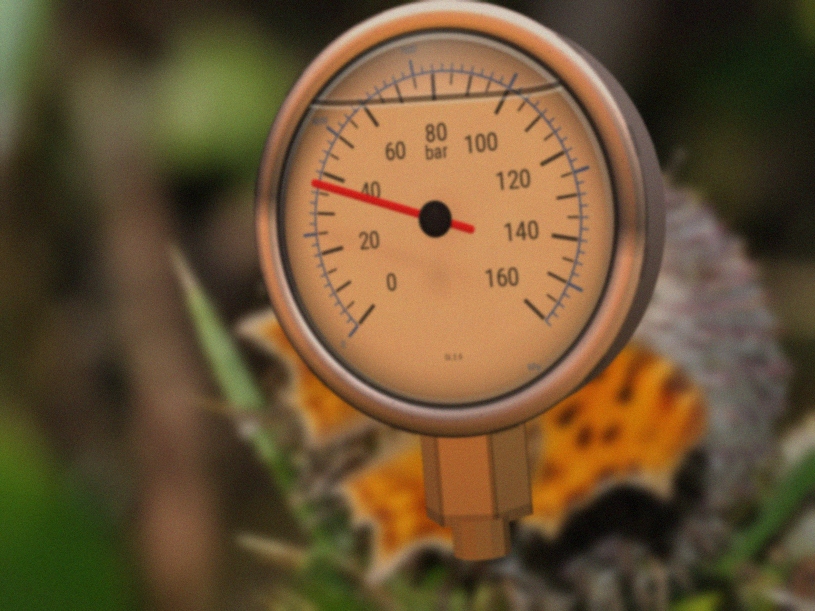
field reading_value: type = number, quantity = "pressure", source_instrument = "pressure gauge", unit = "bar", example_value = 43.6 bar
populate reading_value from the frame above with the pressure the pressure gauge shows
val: 37.5 bar
